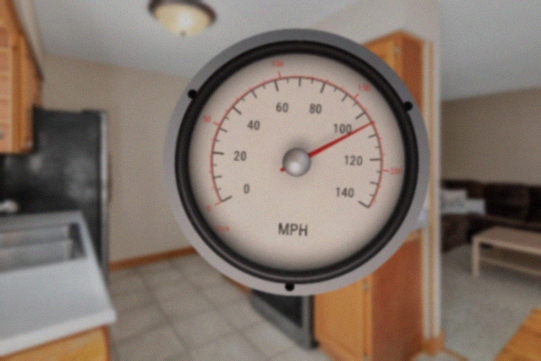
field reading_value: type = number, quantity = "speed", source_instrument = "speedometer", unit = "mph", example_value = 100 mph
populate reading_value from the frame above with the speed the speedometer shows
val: 105 mph
